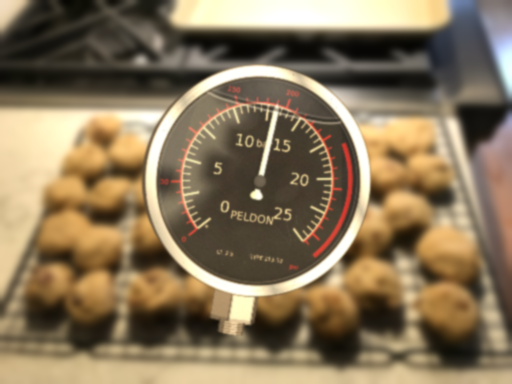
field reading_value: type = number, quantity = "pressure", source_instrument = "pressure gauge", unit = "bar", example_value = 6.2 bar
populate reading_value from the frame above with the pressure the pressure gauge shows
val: 13 bar
